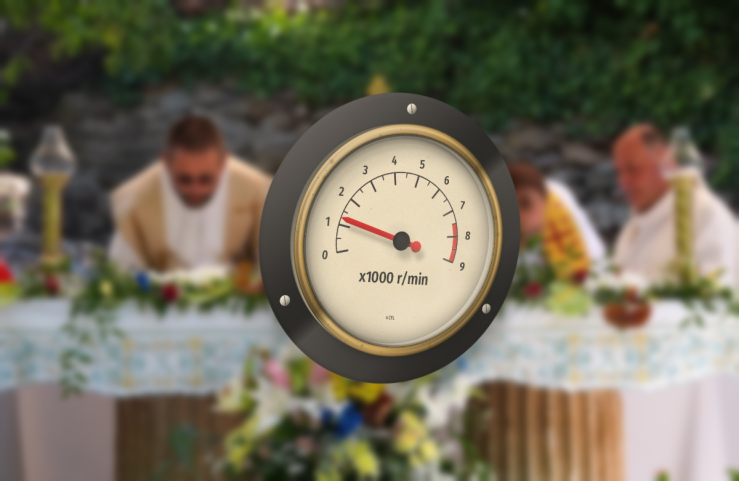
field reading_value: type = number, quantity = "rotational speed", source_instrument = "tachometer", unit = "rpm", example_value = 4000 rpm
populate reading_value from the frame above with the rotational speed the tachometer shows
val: 1250 rpm
